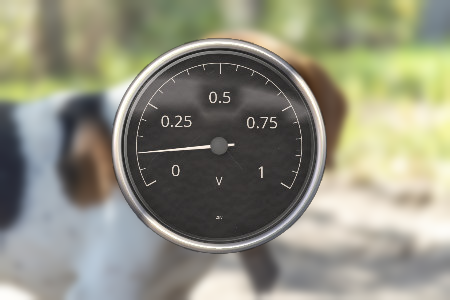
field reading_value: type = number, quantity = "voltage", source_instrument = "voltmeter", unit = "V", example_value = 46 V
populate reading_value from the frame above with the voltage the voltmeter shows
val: 0.1 V
